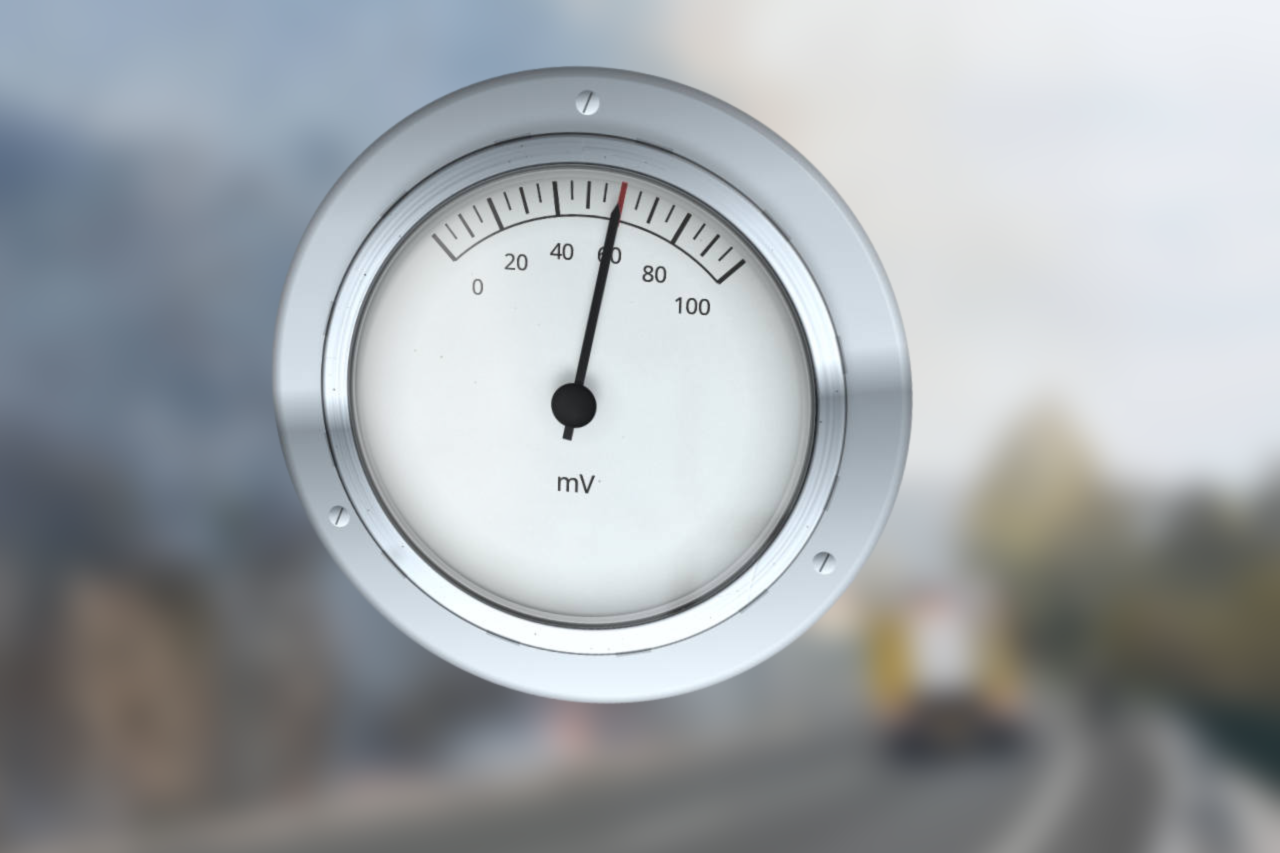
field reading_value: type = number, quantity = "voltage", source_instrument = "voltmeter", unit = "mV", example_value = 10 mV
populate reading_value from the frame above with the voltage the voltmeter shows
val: 60 mV
